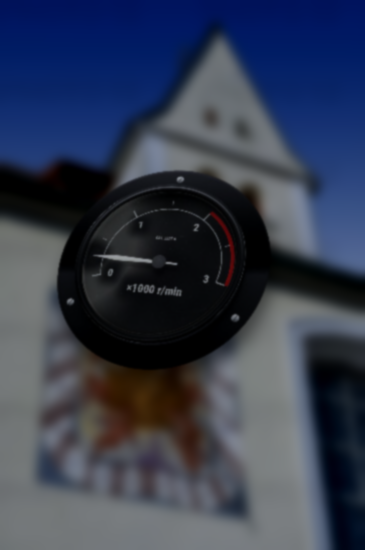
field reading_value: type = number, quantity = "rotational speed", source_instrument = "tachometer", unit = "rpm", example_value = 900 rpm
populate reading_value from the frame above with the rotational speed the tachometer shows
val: 250 rpm
